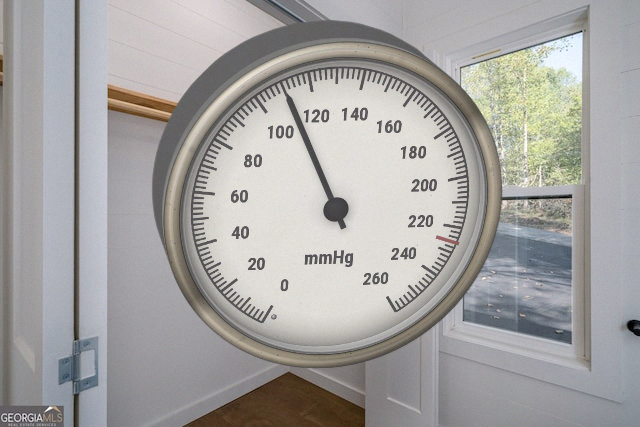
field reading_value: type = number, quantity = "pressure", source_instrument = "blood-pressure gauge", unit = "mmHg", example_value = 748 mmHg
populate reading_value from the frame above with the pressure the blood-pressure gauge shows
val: 110 mmHg
